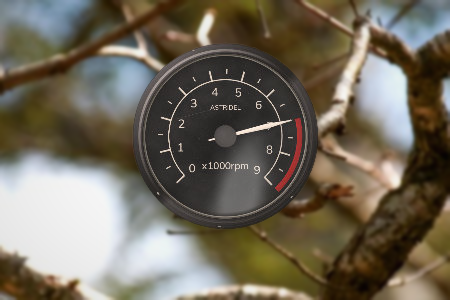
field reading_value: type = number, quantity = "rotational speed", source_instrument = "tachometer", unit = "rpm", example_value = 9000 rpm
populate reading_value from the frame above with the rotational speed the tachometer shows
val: 7000 rpm
